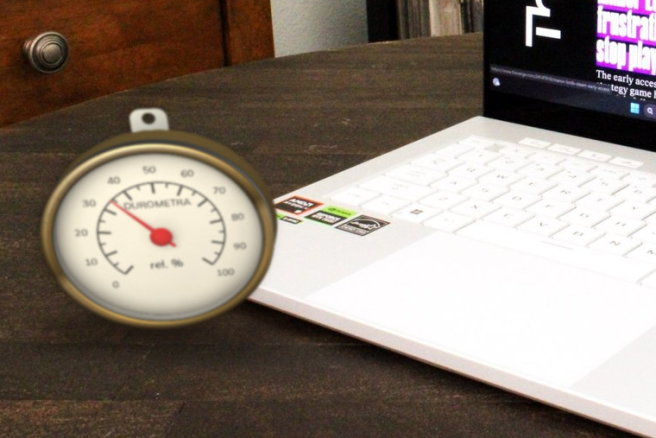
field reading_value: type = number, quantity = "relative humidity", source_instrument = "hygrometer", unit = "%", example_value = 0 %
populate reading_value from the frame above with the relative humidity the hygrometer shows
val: 35 %
